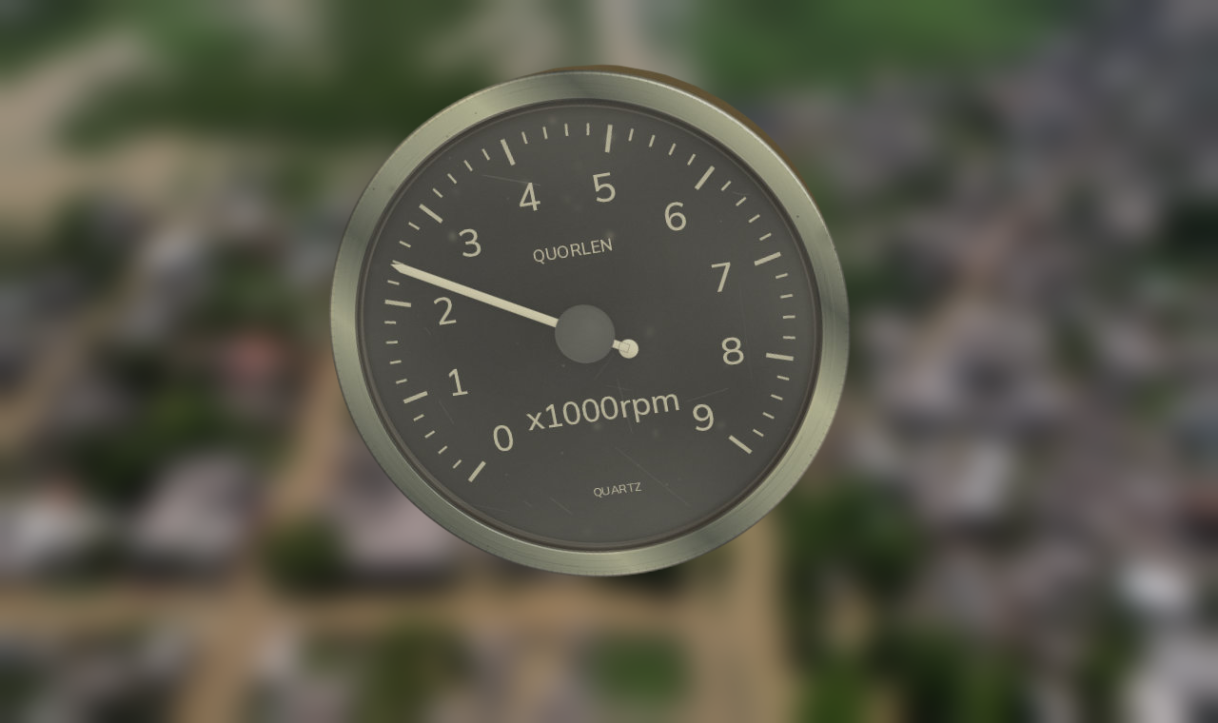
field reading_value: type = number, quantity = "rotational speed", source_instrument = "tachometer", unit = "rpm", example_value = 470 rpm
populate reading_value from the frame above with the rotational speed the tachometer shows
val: 2400 rpm
